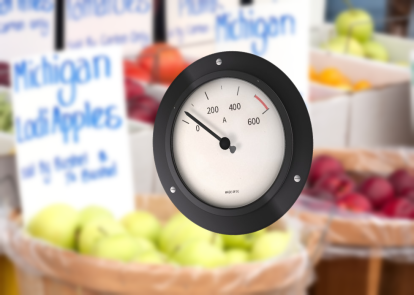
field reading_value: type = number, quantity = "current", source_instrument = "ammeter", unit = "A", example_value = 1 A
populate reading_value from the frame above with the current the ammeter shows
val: 50 A
